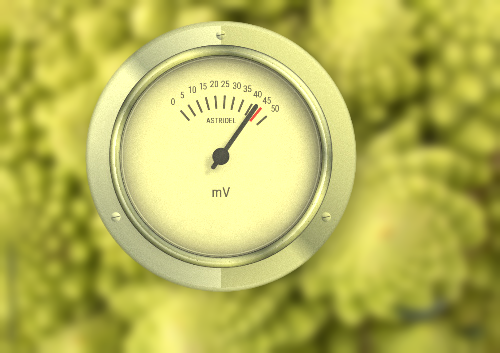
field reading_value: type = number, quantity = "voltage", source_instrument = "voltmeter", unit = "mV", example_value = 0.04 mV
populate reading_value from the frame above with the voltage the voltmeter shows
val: 42.5 mV
